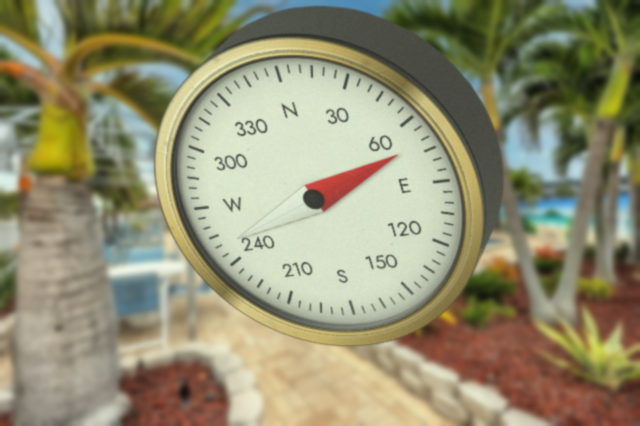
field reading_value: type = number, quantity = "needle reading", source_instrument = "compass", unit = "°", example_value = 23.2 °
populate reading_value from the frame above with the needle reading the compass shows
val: 70 °
